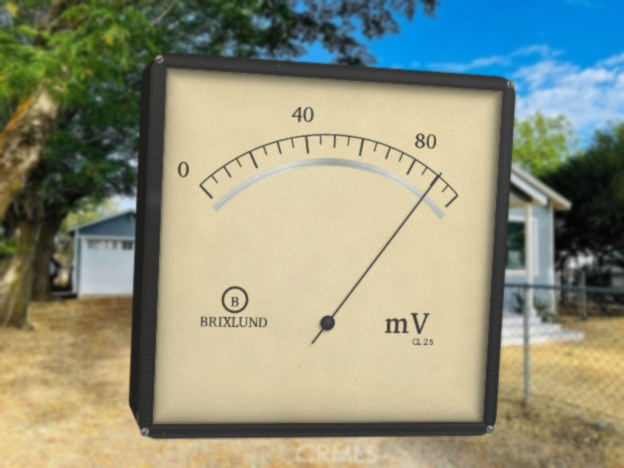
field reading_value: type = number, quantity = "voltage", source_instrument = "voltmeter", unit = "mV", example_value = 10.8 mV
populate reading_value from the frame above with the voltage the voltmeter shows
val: 90 mV
